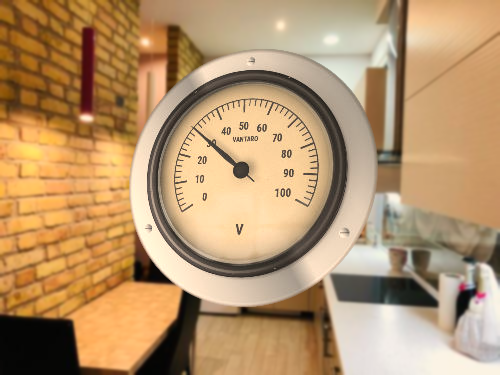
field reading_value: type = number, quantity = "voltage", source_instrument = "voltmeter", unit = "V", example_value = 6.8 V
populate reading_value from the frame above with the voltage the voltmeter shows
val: 30 V
